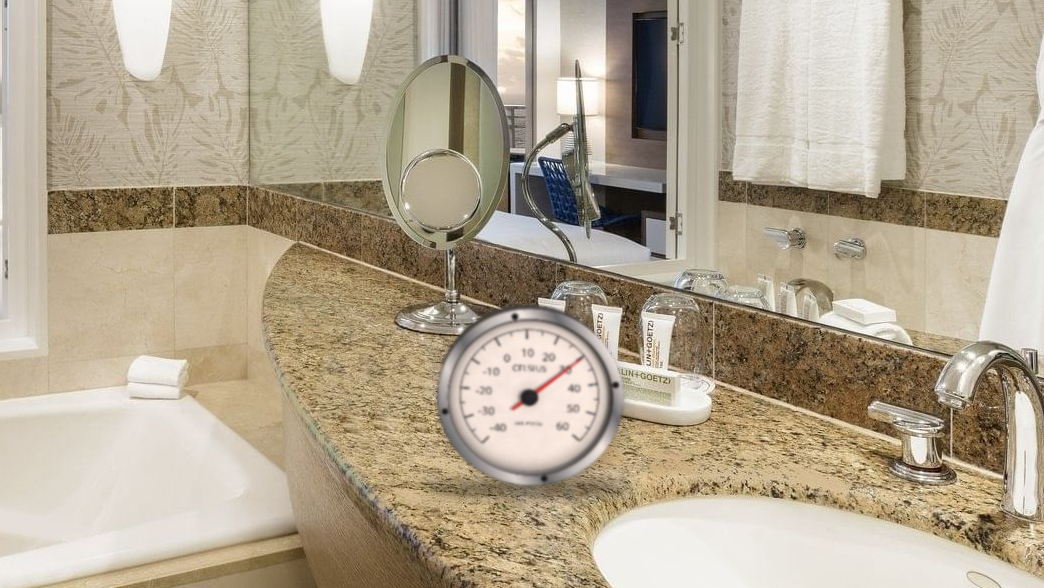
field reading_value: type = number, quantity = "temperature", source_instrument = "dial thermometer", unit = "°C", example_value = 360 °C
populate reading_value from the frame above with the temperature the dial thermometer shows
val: 30 °C
